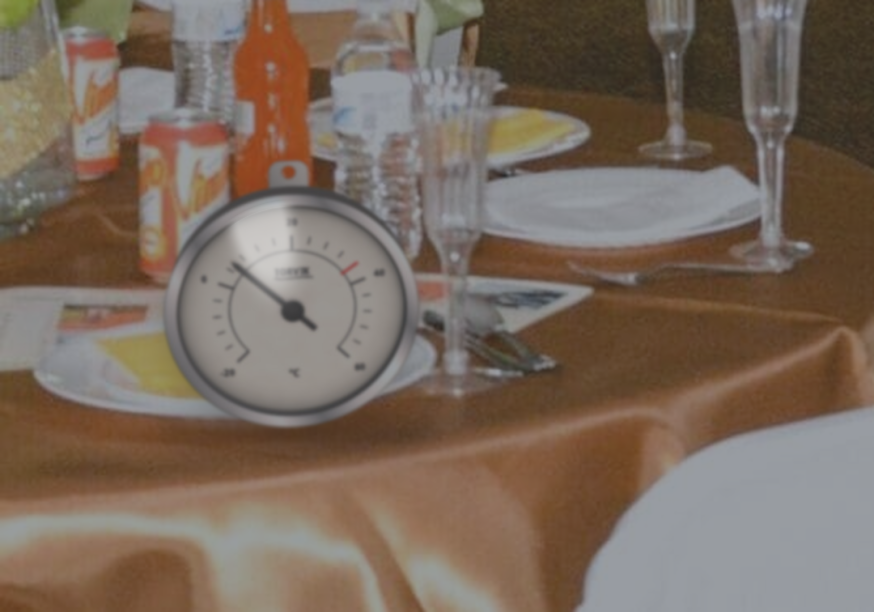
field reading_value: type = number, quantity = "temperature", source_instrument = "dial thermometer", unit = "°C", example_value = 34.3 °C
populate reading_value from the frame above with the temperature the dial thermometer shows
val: 6 °C
